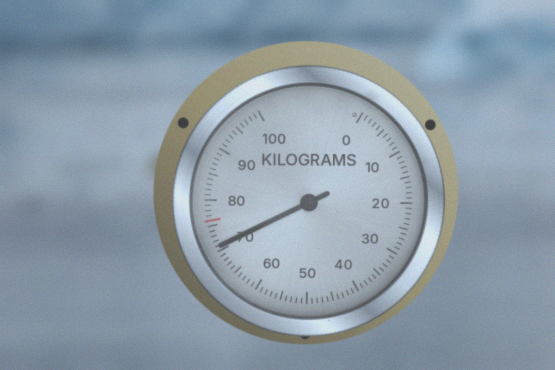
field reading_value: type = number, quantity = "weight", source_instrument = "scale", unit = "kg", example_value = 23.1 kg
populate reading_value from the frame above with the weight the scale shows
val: 71 kg
